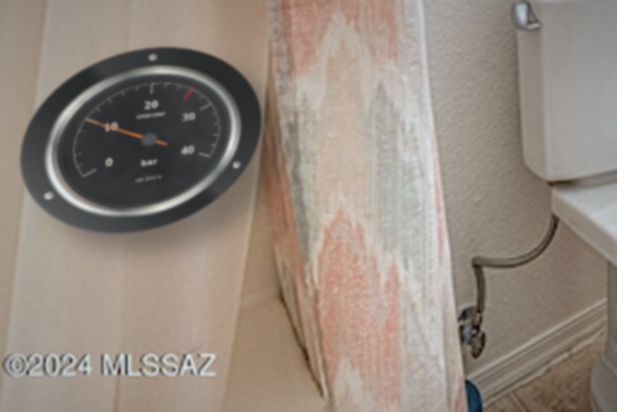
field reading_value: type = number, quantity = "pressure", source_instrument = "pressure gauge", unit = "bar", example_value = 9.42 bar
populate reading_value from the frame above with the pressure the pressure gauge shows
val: 10 bar
